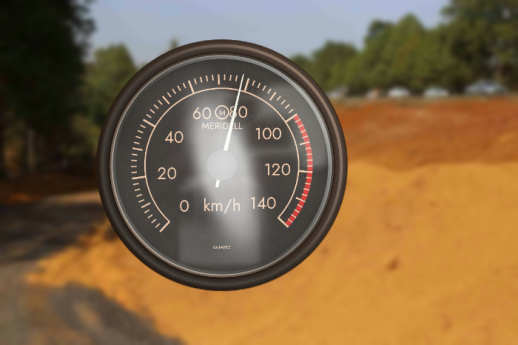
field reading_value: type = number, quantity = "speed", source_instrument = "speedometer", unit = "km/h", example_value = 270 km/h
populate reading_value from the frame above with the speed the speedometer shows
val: 78 km/h
